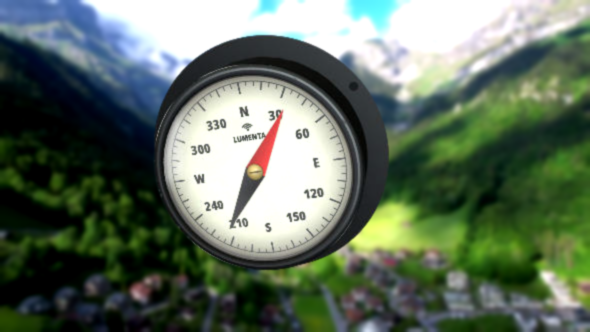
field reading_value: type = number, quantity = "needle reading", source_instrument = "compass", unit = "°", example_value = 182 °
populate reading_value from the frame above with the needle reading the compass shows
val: 35 °
